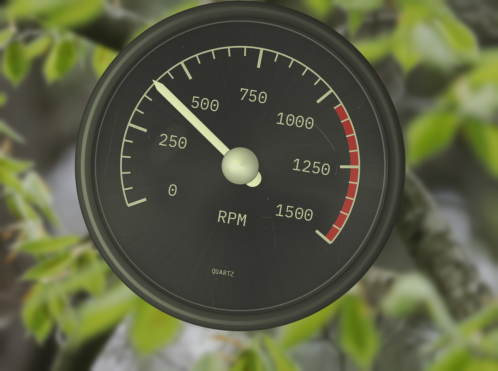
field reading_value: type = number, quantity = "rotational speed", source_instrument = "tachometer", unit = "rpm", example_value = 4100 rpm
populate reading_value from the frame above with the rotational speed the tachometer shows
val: 400 rpm
